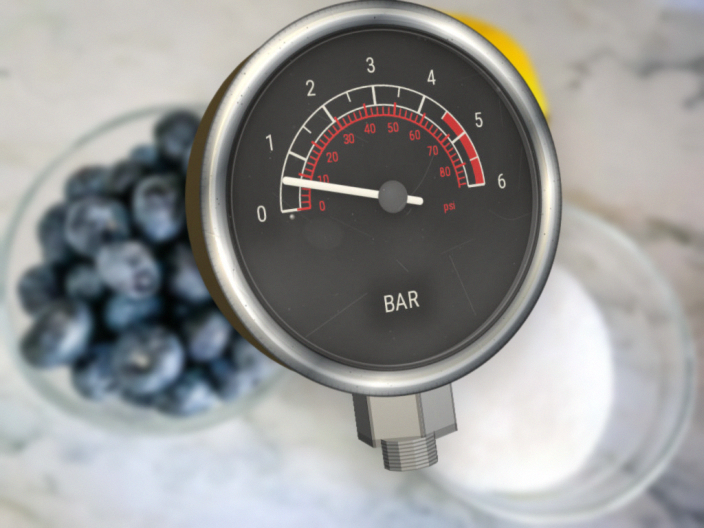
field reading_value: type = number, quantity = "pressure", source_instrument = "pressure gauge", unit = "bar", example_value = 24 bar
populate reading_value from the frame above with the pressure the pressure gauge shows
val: 0.5 bar
